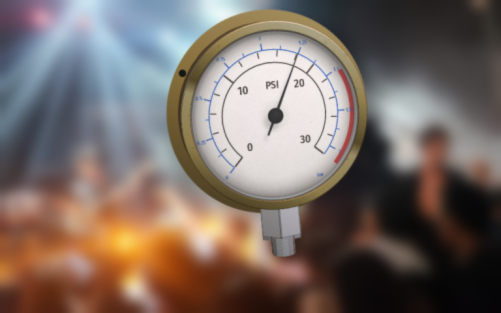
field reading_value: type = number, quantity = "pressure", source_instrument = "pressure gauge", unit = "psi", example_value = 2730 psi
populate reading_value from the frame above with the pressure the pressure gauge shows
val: 18 psi
